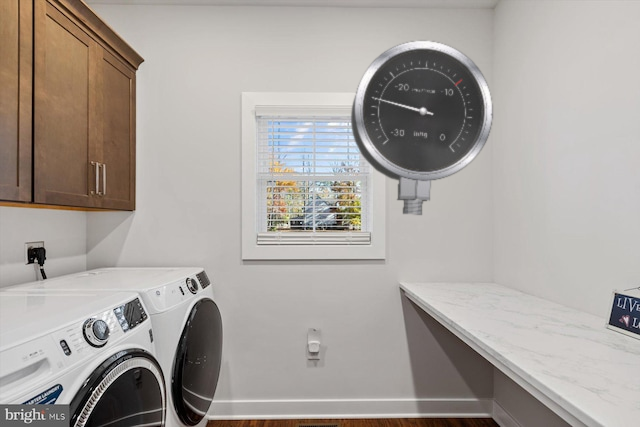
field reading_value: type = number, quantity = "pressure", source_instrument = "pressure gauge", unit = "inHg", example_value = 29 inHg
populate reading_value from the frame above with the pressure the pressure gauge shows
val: -24 inHg
